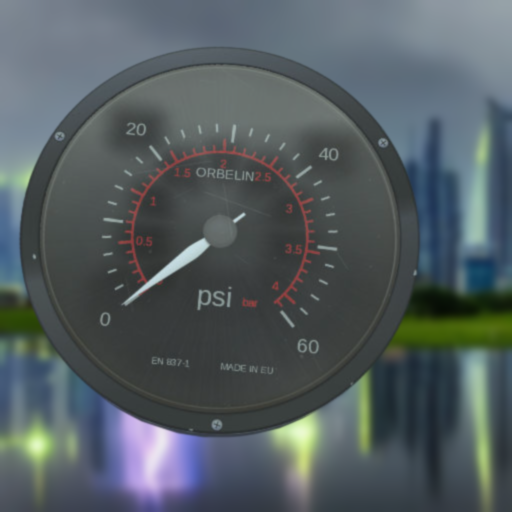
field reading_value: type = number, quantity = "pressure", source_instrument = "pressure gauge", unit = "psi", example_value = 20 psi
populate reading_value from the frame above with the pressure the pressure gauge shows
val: 0 psi
